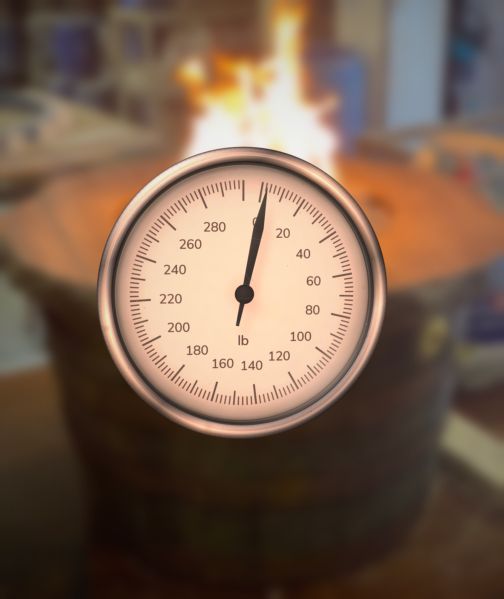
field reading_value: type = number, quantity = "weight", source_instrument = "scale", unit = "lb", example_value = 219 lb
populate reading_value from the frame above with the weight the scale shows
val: 2 lb
